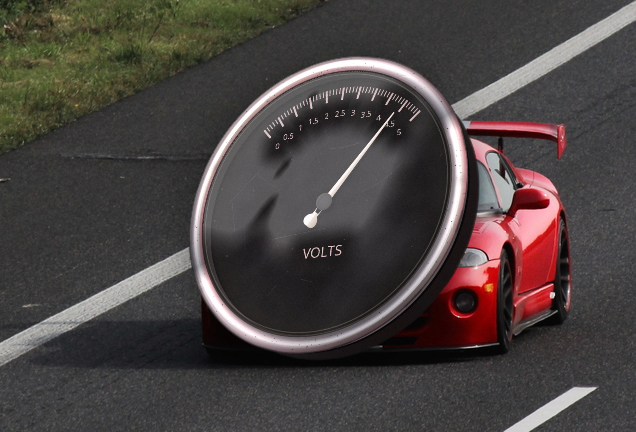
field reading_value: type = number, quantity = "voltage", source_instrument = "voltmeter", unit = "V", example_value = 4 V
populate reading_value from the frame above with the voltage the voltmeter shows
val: 4.5 V
